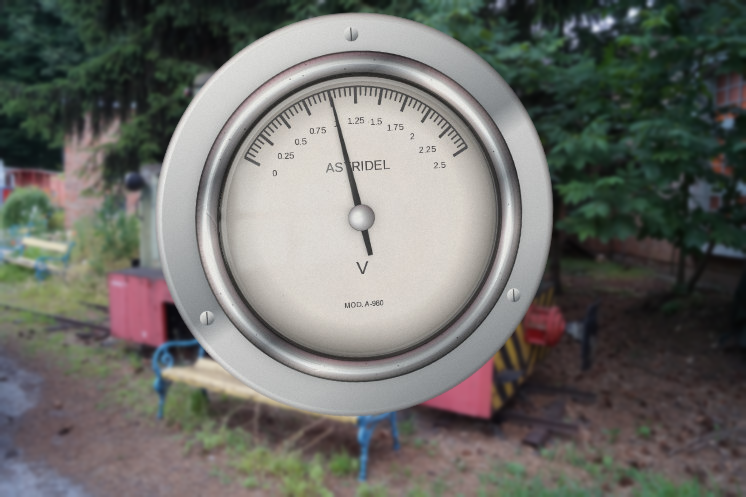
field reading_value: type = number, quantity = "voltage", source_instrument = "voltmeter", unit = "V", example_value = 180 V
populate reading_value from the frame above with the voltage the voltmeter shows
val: 1 V
